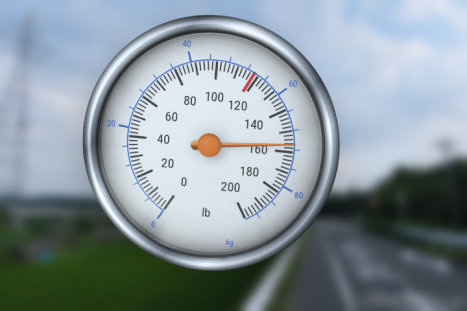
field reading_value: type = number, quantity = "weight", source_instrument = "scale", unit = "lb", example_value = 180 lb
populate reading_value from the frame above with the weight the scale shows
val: 156 lb
